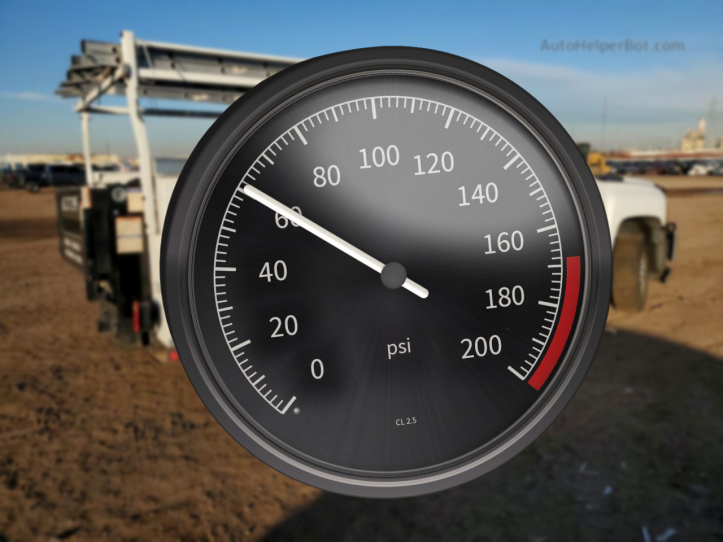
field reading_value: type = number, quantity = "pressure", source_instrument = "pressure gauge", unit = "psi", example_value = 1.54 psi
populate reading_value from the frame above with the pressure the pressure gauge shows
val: 61 psi
